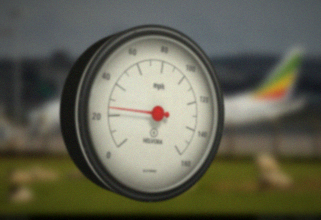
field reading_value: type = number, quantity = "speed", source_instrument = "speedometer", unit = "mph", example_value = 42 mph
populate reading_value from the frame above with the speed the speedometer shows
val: 25 mph
